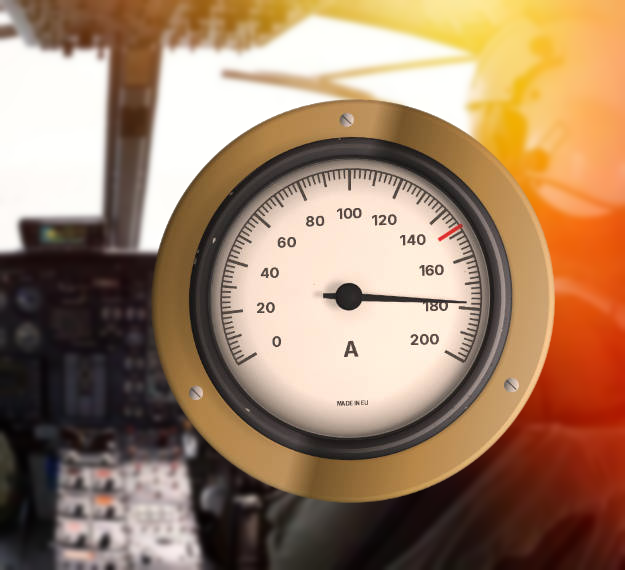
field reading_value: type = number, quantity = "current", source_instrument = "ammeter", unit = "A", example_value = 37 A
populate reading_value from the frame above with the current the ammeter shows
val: 178 A
